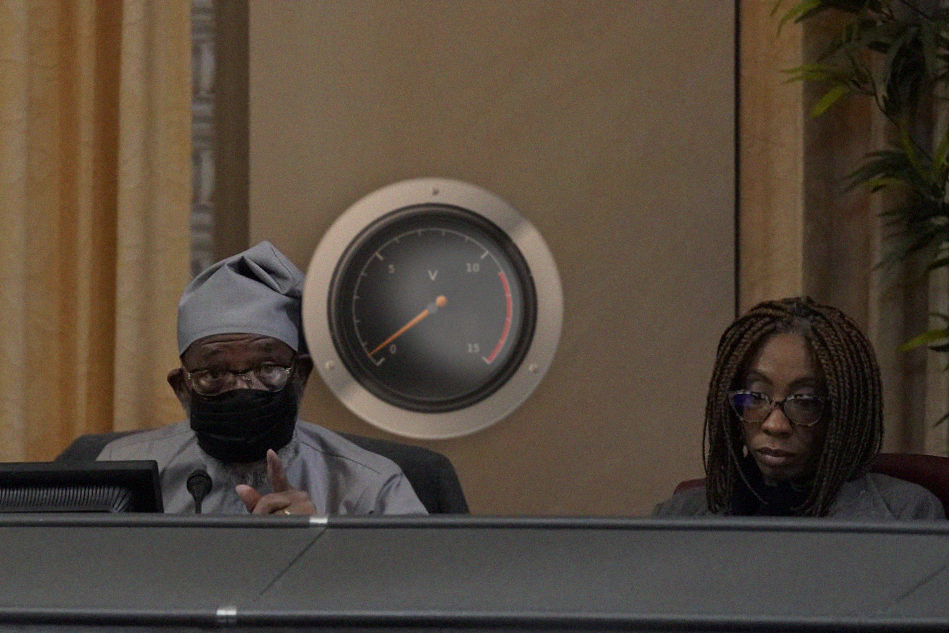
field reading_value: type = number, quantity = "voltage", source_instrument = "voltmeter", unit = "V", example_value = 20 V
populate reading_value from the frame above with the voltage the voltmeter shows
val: 0.5 V
